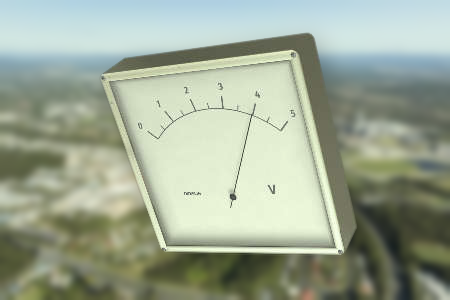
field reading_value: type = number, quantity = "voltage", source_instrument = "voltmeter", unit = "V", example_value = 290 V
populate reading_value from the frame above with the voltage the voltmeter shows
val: 4 V
